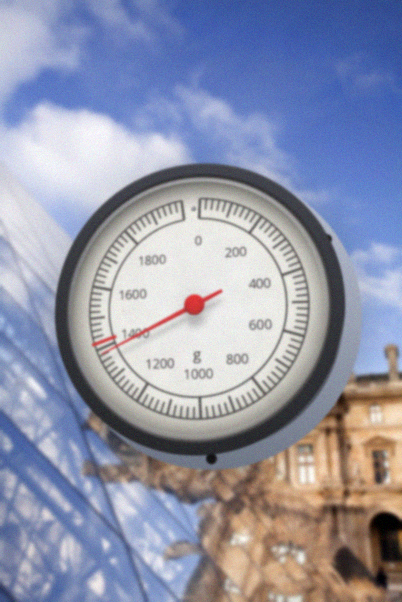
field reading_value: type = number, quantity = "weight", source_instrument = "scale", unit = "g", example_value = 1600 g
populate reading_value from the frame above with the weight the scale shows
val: 1380 g
